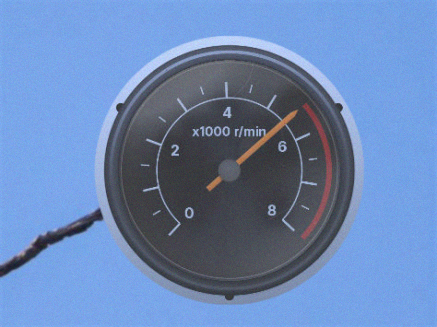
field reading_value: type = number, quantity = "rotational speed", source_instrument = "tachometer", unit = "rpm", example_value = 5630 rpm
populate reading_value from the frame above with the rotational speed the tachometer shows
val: 5500 rpm
